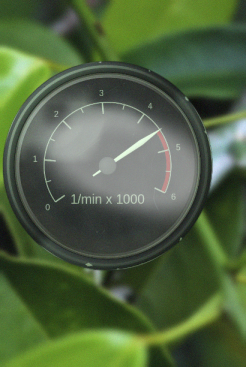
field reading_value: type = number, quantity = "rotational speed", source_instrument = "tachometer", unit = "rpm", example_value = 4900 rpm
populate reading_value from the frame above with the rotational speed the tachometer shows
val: 4500 rpm
